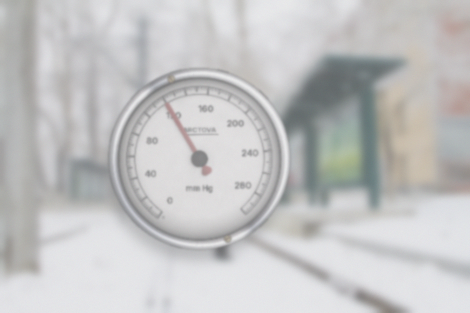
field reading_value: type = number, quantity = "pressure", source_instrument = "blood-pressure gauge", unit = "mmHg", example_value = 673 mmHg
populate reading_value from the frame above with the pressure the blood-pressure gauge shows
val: 120 mmHg
